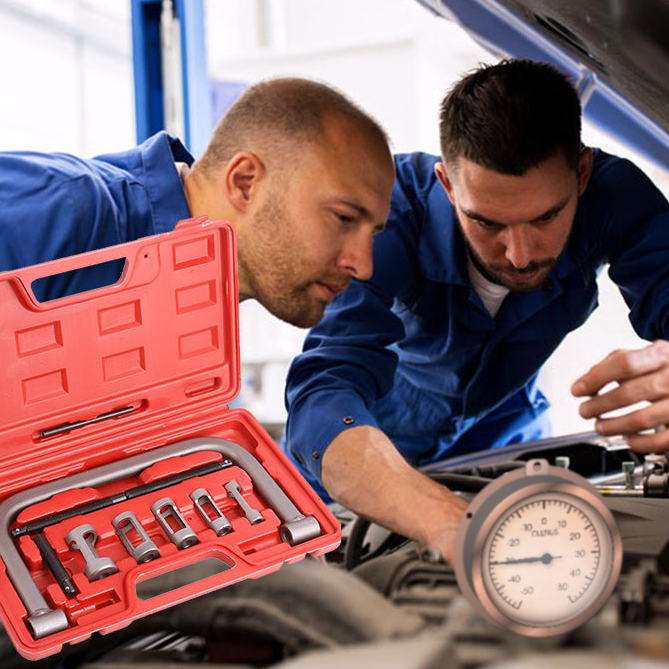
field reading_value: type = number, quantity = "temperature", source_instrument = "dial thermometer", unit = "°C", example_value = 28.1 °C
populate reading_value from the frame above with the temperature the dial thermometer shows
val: -30 °C
